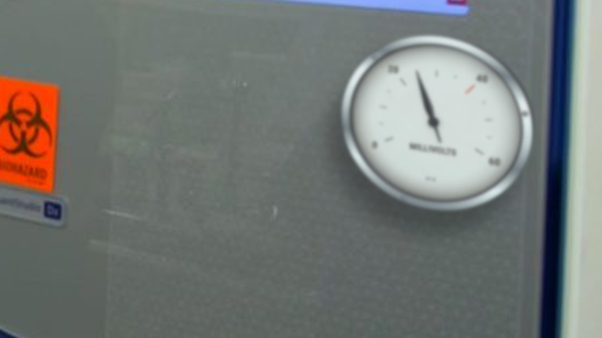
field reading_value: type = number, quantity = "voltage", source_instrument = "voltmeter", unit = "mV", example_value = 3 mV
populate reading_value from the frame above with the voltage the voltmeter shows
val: 25 mV
